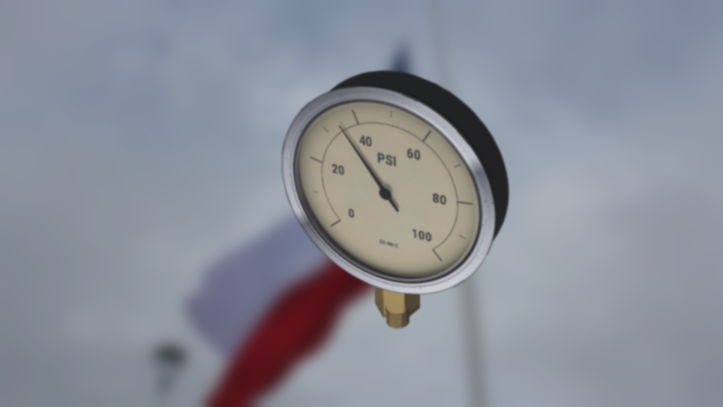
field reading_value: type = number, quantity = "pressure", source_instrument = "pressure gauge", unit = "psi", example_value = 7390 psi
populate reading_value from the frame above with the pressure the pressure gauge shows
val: 35 psi
